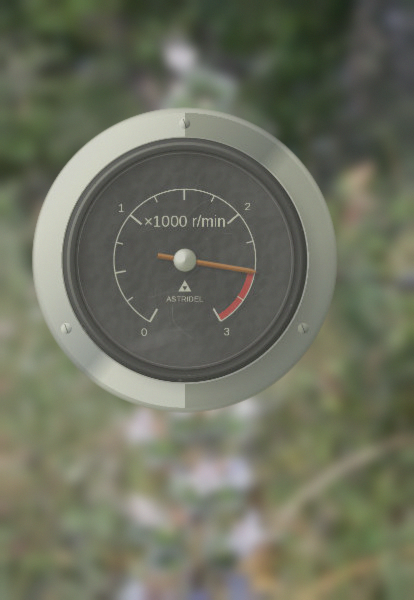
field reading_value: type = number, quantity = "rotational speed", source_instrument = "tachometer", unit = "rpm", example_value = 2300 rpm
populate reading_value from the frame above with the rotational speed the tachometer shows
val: 2500 rpm
